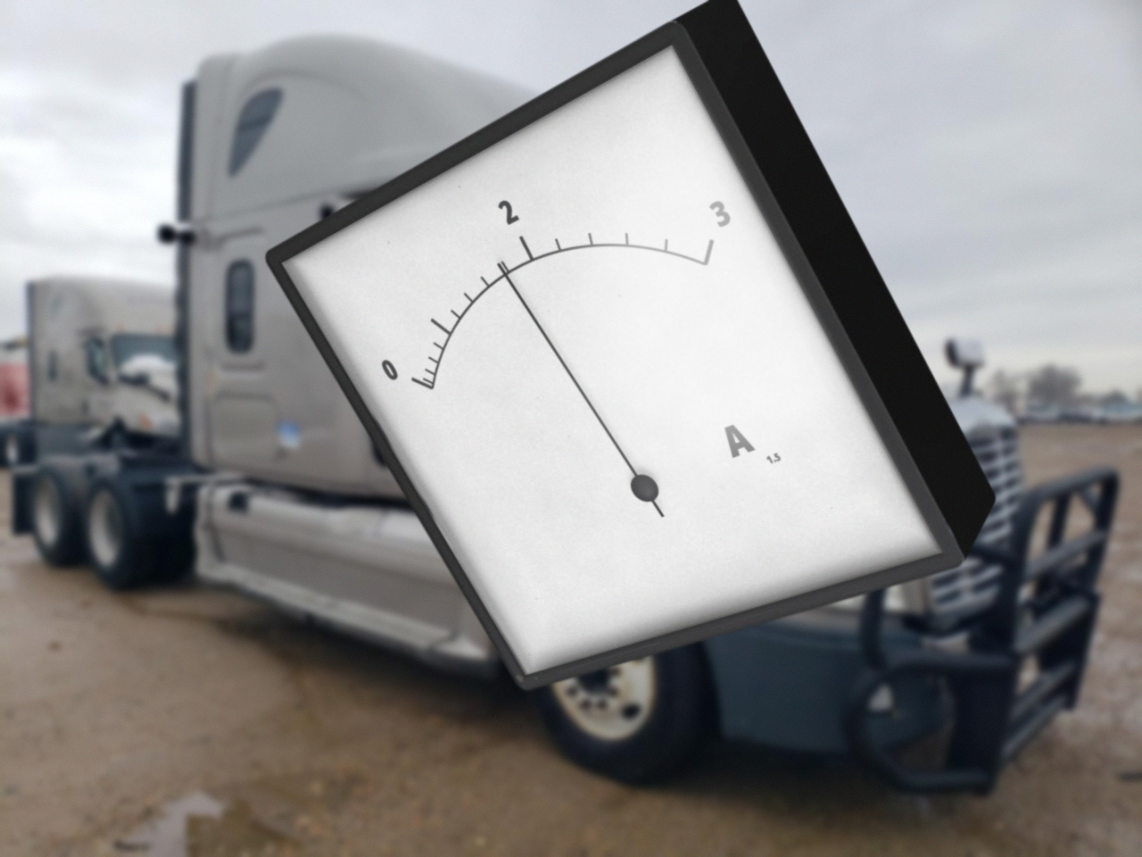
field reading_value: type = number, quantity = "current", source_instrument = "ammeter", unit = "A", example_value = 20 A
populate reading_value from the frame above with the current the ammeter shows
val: 1.8 A
